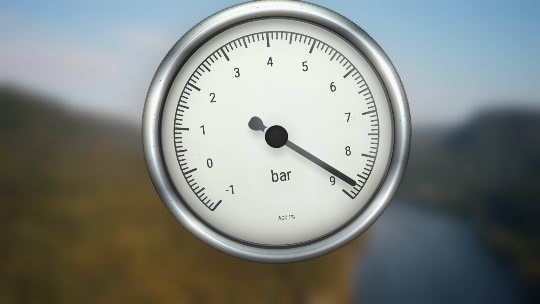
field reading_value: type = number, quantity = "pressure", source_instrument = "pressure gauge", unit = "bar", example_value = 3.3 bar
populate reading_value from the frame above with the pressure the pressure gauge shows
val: 8.7 bar
